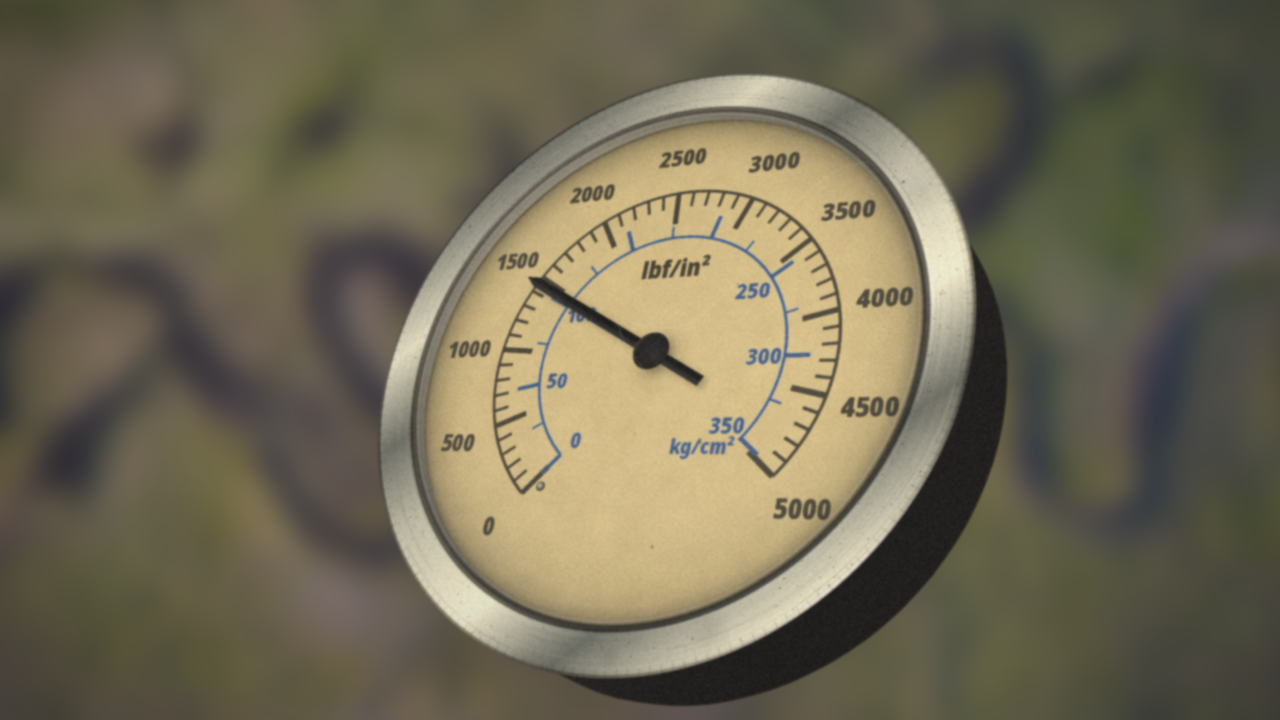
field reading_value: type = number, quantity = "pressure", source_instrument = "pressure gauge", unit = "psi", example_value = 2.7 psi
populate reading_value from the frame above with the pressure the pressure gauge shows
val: 1450 psi
